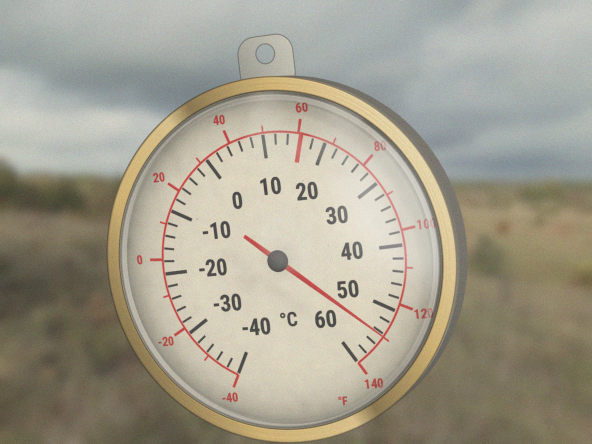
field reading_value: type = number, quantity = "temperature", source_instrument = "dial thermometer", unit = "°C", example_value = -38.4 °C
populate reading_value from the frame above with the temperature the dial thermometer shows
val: 54 °C
